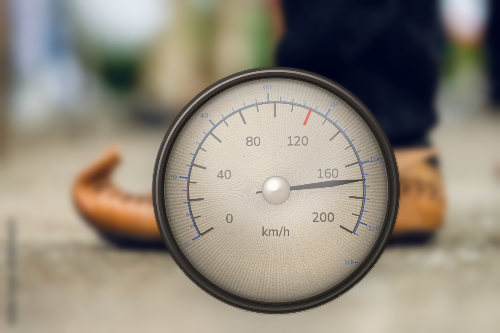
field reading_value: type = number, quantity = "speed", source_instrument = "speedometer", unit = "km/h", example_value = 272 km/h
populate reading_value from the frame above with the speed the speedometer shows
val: 170 km/h
